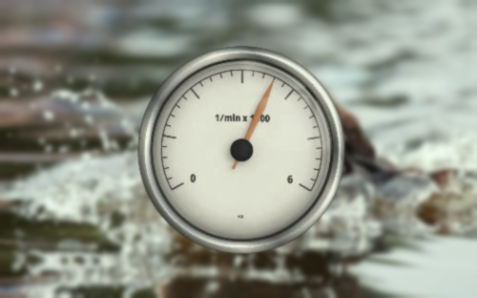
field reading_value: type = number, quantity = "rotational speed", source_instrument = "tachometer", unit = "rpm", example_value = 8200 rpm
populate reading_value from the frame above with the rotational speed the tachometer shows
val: 3600 rpm
